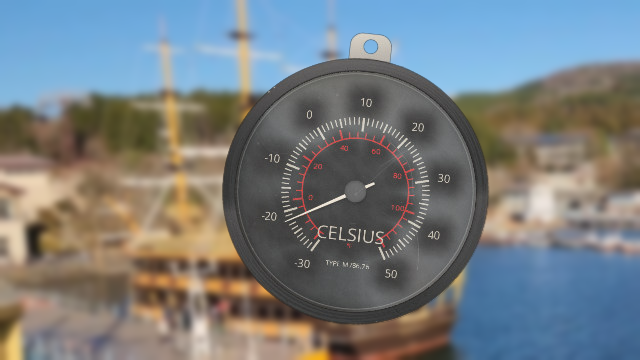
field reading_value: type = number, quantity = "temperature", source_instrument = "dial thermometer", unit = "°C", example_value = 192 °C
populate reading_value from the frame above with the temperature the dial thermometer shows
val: -22 °C
